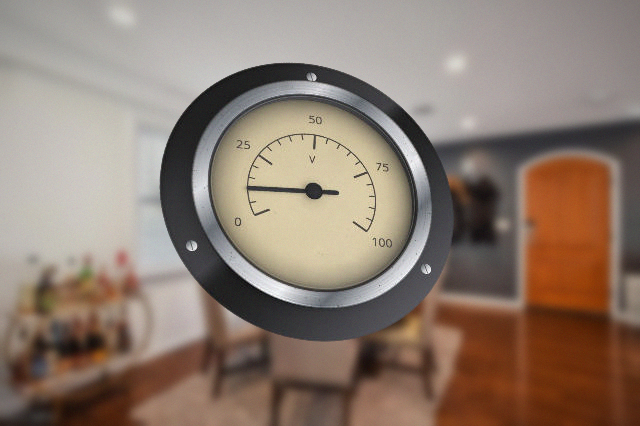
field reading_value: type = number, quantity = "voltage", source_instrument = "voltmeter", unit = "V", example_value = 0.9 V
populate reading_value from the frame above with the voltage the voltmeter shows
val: 10 V
